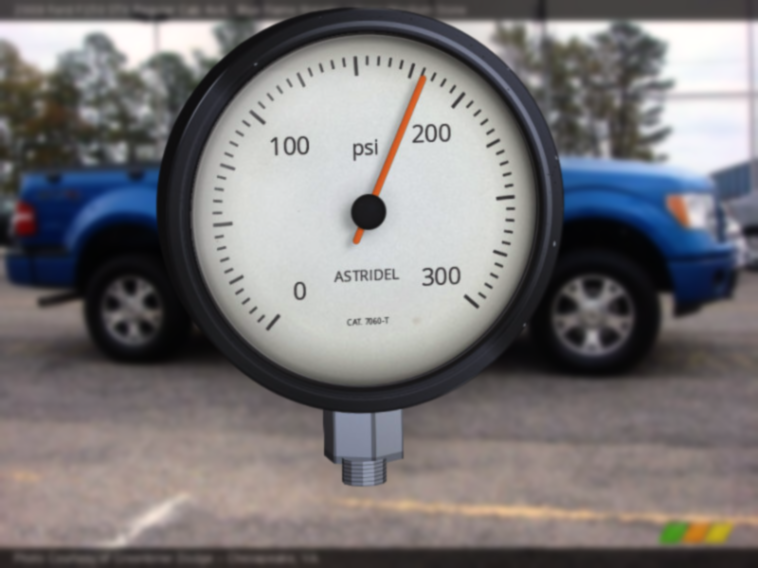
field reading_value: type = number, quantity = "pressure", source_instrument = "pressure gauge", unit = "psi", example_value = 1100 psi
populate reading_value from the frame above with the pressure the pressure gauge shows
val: 180 psi
